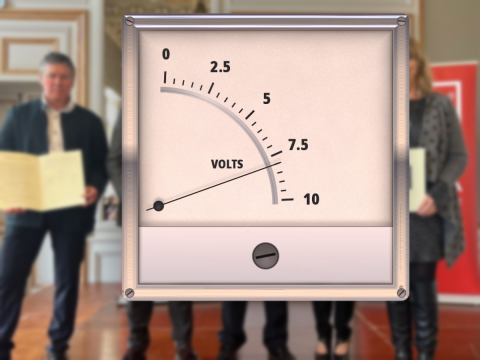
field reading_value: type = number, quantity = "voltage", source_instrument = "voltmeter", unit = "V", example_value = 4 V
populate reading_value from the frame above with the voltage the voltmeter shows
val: 8 V
